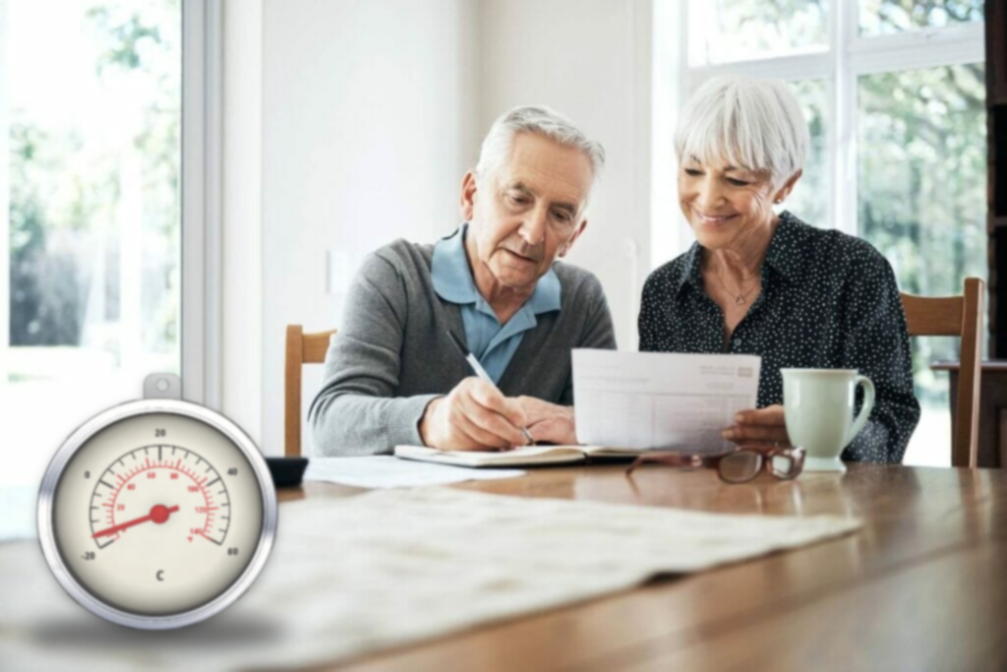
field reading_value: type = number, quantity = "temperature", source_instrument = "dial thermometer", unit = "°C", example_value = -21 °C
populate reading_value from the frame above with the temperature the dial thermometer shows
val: -16 °C
